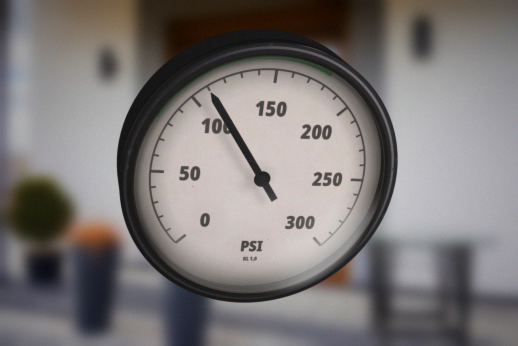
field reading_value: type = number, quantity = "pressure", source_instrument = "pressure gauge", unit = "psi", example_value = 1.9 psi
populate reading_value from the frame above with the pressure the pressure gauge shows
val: 110 psi
